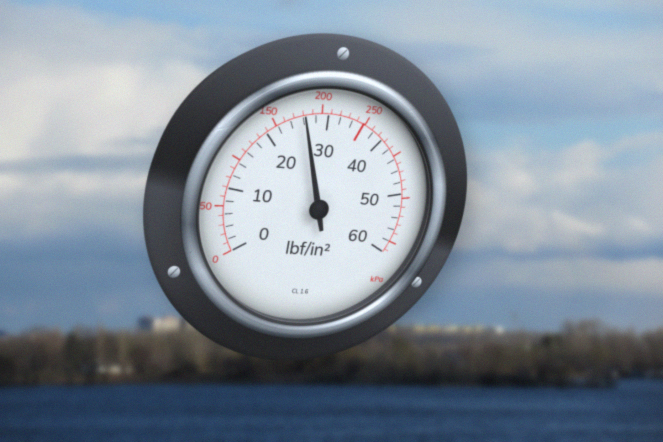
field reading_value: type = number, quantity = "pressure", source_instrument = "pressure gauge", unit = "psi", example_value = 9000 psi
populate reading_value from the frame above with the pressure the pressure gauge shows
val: 26 psi
